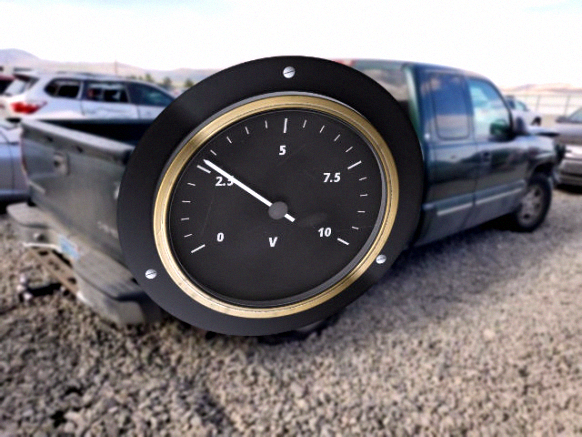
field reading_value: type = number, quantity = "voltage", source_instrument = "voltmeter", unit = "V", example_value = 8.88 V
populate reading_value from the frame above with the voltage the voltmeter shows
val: 2.75 V
